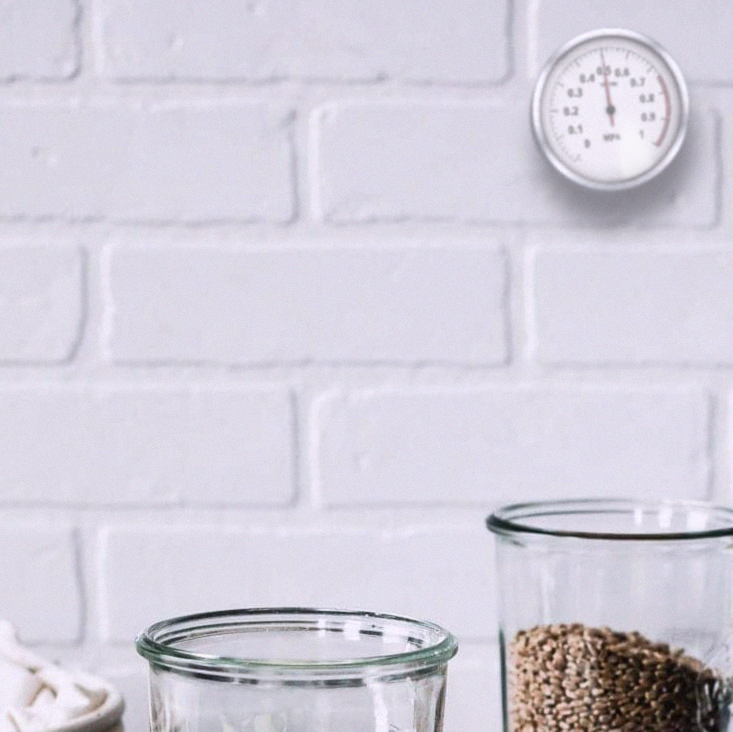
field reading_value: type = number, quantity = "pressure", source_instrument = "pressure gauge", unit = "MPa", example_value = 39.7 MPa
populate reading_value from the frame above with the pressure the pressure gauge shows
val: 0.5 MPa
